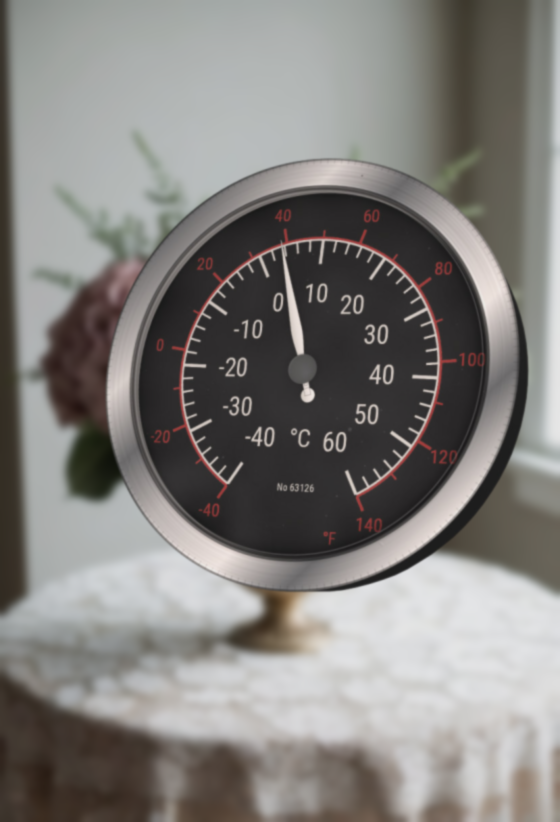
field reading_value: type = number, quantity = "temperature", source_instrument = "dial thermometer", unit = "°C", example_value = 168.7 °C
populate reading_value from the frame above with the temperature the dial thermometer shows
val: 4 °C
